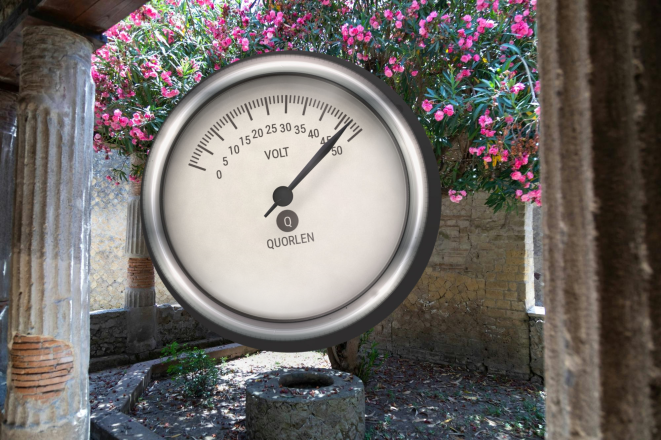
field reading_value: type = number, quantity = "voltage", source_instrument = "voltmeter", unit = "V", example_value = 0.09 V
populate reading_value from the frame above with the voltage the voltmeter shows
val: 47 V
